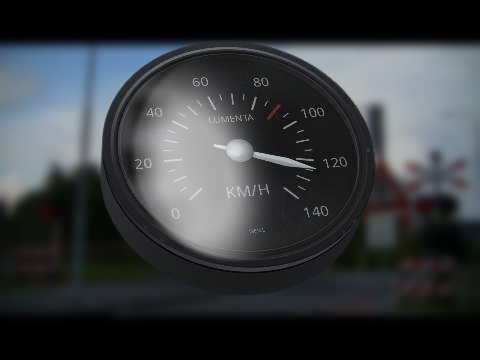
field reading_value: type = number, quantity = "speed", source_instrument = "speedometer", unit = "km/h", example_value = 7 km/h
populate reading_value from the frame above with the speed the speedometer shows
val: 125 km/h
